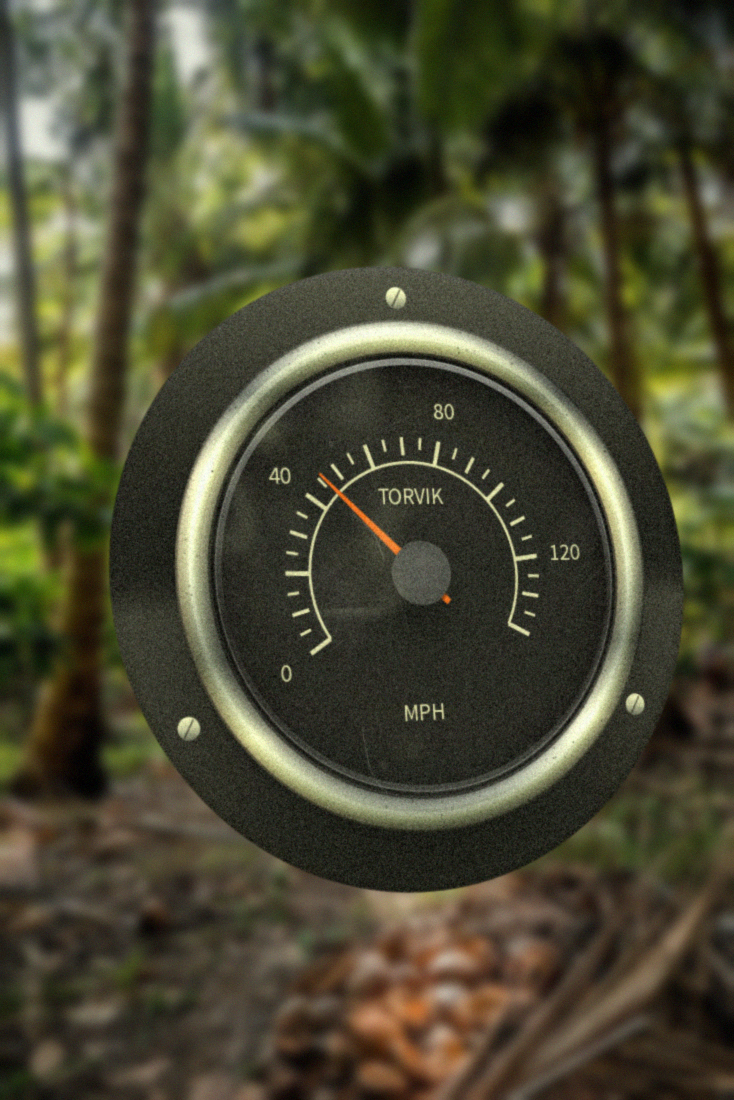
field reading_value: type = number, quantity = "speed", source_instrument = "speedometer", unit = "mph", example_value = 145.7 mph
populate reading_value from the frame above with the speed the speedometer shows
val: 45 mph
